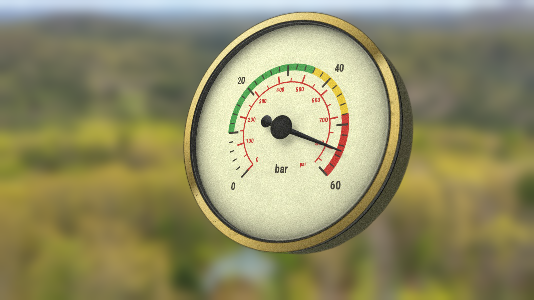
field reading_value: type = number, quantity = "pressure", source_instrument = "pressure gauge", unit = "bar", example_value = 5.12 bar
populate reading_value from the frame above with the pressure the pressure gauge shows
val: 55 bar
